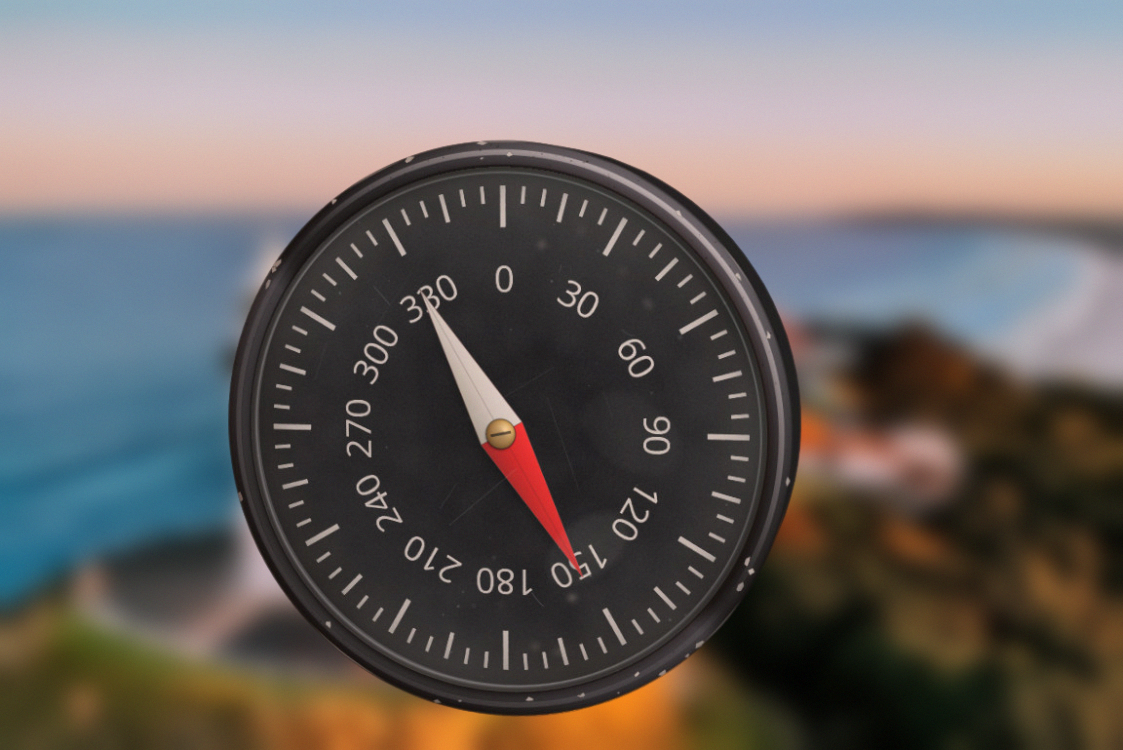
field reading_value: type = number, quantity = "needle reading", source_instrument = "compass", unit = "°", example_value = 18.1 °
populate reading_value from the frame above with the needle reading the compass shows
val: 150 °
